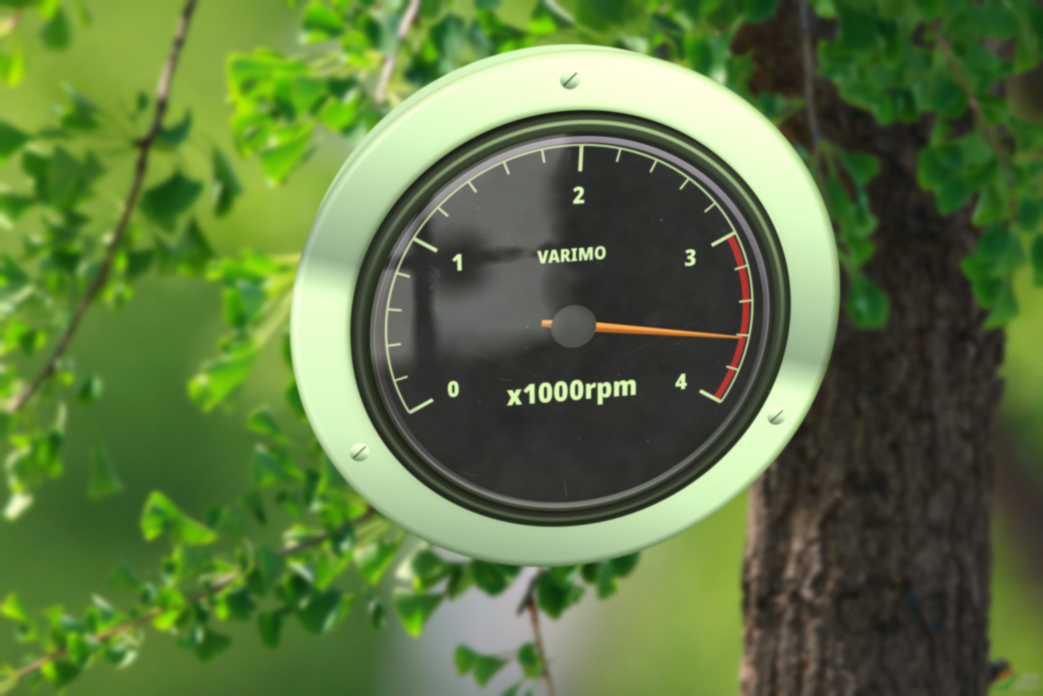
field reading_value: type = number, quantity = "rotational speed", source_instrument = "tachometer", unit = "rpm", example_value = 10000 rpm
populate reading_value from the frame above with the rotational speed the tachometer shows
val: 3600 rpm
